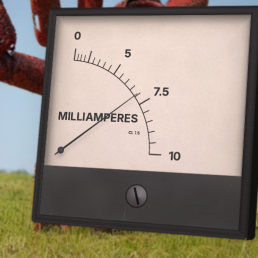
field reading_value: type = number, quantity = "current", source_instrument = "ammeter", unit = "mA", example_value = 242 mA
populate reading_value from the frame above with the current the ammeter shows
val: 7 mA
